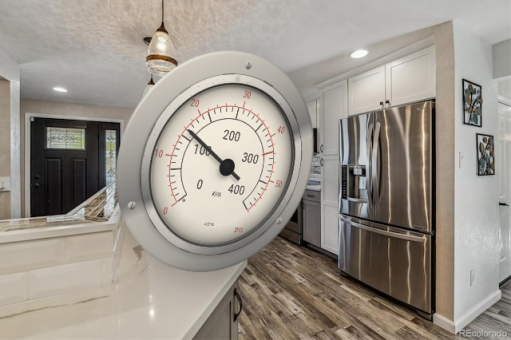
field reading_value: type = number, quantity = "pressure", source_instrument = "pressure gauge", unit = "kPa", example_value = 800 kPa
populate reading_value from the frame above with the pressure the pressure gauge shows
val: 110 kPa
